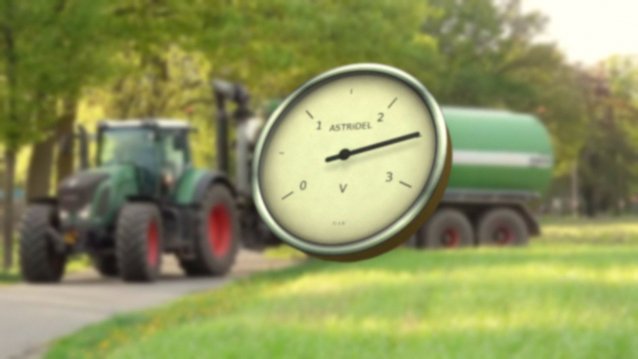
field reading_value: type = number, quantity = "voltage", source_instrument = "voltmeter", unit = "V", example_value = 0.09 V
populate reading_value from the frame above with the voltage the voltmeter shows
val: 2.5 V
